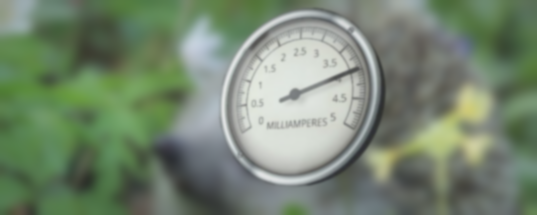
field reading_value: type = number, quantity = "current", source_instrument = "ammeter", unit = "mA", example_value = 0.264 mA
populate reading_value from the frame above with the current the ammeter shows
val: 4 mA
